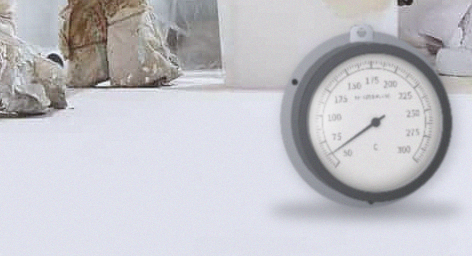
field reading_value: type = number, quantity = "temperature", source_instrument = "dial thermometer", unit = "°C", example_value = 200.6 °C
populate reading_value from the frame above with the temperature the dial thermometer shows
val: 62.5 °C
